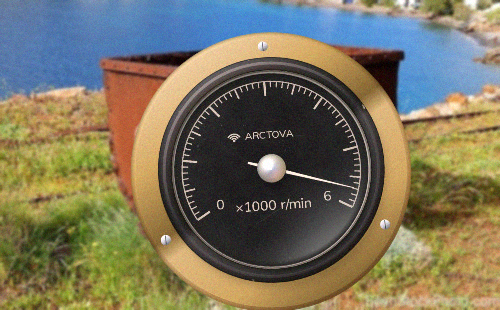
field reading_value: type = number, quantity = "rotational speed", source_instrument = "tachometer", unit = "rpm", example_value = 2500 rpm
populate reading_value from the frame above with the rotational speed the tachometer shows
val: 5700 rpm
